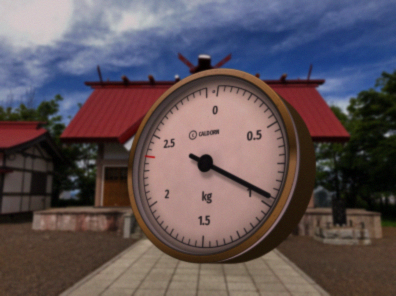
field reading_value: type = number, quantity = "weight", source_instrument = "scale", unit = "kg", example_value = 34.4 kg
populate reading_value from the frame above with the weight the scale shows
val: 0.95 kg
